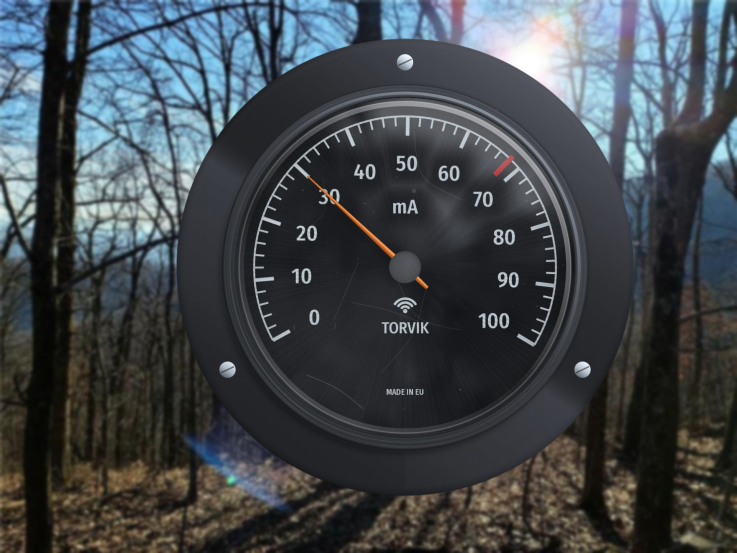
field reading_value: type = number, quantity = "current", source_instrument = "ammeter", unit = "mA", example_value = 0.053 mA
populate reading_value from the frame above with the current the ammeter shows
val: 30 mA
